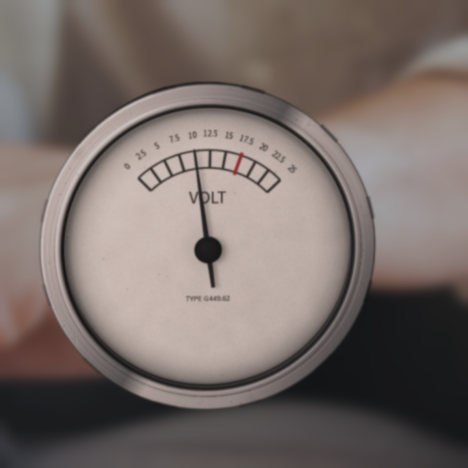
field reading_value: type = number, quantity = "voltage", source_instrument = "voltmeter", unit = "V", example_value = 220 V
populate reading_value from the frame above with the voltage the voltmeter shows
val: 10 V
